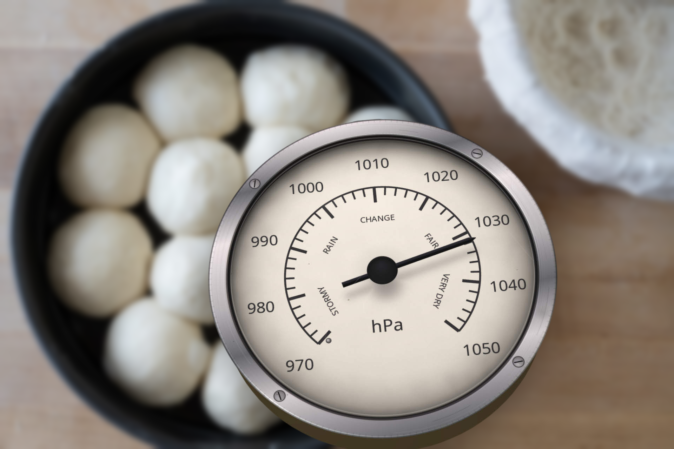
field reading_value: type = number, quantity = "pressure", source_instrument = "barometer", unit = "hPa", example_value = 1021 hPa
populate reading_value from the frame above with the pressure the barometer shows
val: 1032 hPa
